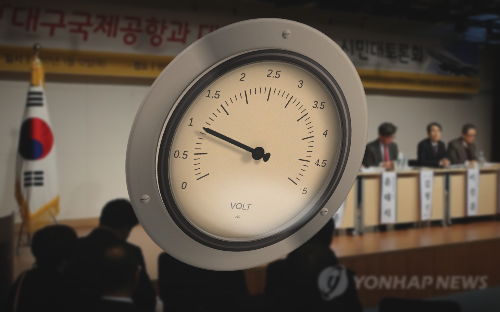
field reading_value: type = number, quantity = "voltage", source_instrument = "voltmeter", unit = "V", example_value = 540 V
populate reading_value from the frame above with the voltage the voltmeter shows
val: 1 V
